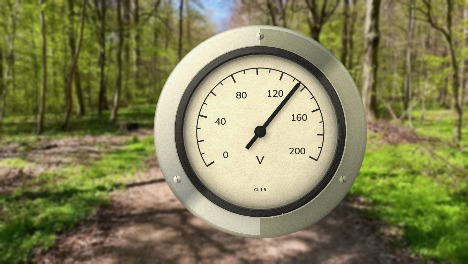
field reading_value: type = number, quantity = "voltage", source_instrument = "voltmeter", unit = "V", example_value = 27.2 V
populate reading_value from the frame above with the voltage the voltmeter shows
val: 135 V
